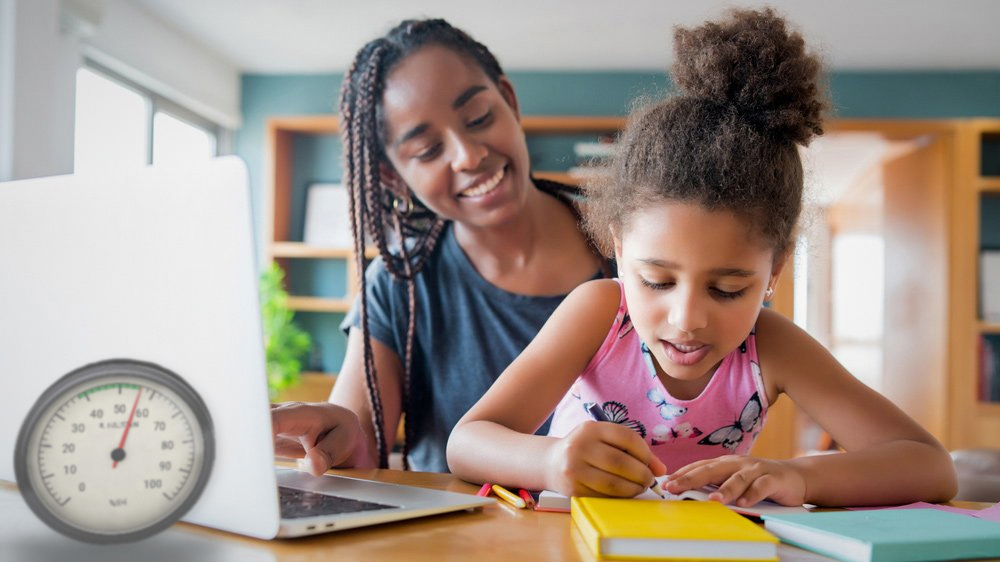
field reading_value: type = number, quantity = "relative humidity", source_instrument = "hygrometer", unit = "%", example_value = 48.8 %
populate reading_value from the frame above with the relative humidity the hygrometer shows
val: 56 %
